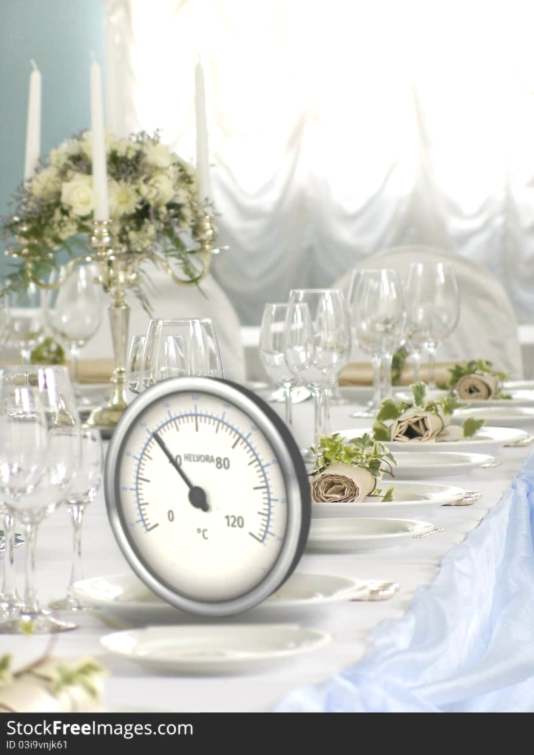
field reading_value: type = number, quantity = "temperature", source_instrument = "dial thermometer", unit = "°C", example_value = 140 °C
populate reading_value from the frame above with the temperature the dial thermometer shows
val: 40 °C
